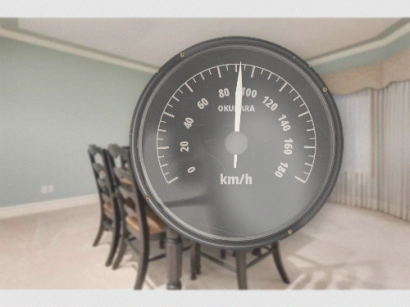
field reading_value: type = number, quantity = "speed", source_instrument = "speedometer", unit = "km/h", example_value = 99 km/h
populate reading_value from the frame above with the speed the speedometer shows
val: 92.5 km/h
